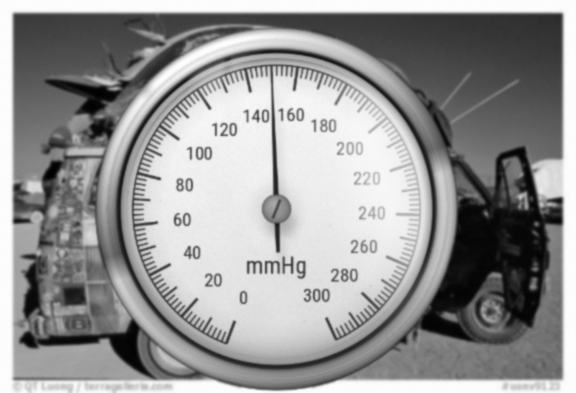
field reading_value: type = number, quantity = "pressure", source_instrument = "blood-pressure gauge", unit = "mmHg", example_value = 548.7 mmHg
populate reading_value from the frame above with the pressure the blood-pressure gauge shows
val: 150 mmHg
